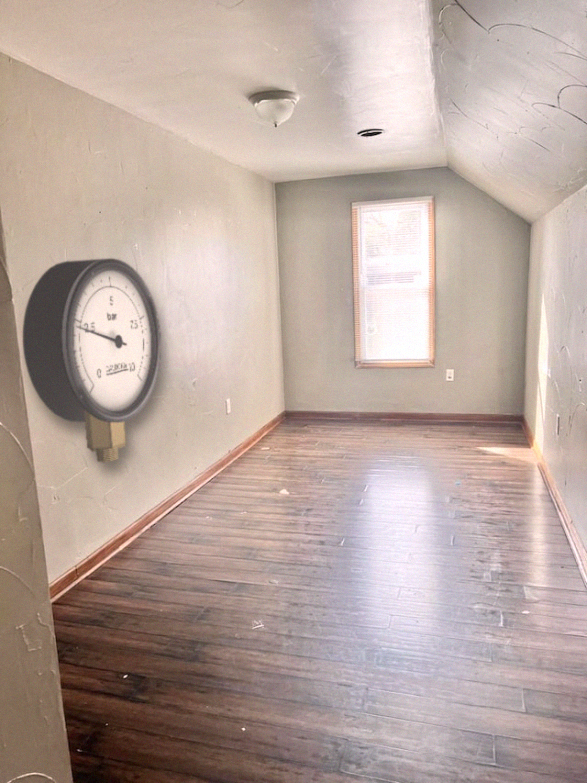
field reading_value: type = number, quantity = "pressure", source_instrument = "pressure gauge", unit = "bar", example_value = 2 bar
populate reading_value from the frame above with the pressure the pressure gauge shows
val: 2.25 bar
